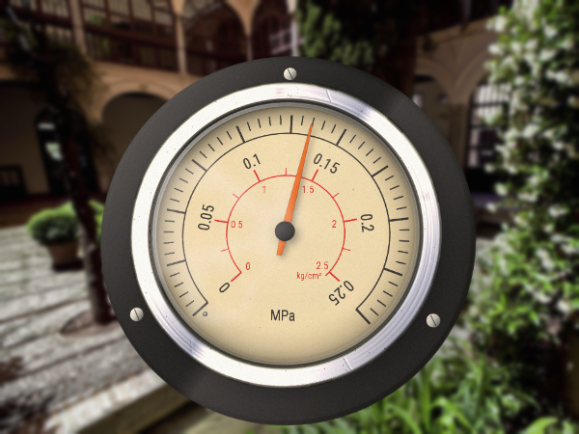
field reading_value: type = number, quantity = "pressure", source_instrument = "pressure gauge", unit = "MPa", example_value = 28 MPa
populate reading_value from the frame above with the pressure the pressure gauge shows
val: 0.135 MPa
